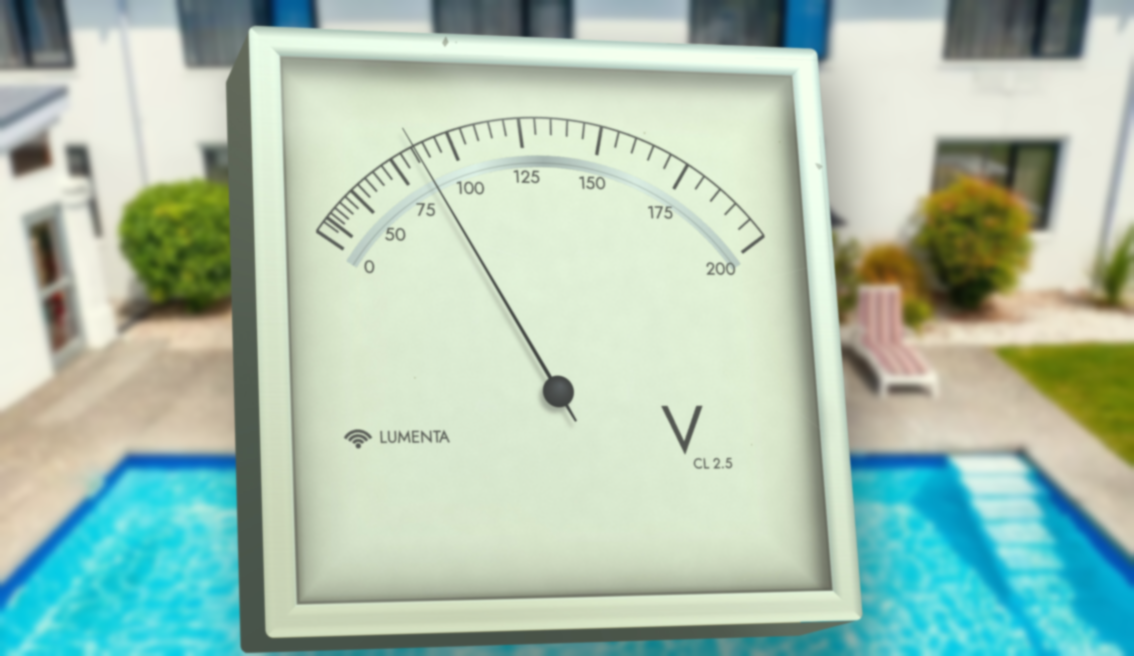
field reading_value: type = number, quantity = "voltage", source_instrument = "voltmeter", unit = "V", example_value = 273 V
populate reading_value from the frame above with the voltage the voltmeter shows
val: 85 V
